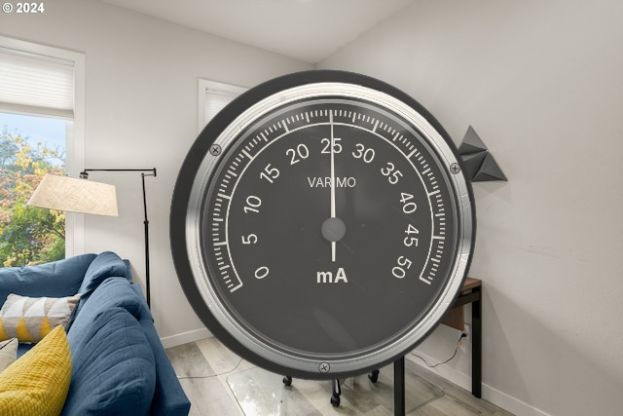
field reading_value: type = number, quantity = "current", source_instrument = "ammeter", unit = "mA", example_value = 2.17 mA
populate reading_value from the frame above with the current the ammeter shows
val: 25 mA
